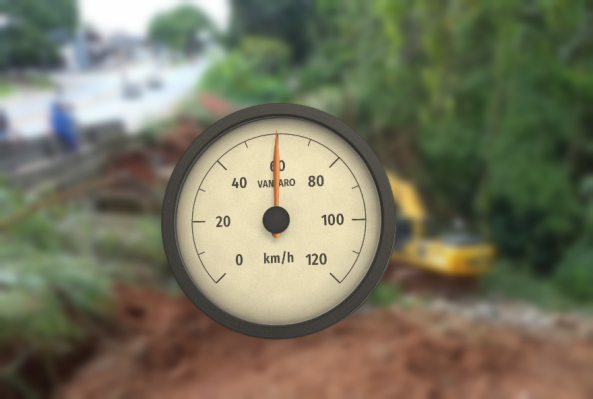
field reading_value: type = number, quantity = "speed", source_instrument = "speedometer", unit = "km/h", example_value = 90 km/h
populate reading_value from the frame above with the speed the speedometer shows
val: 60 km/h
